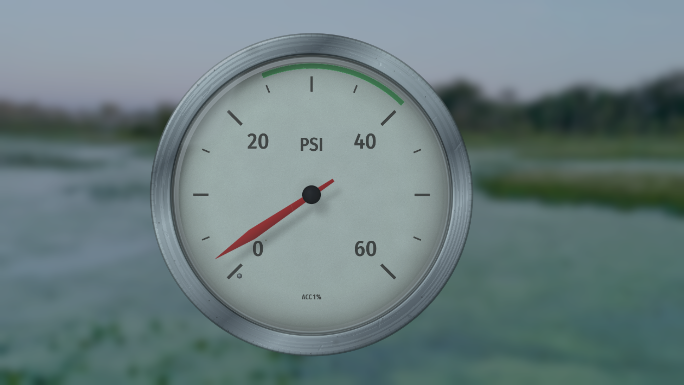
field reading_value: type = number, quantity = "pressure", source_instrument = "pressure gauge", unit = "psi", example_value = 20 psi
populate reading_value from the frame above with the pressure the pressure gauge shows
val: 2.5 psi
